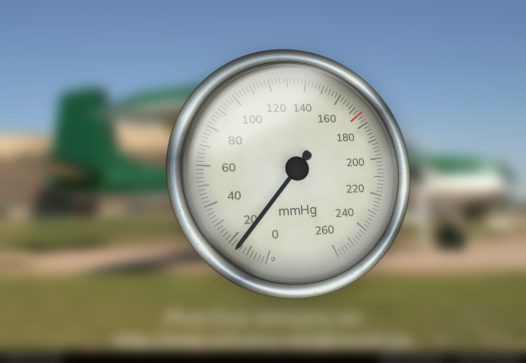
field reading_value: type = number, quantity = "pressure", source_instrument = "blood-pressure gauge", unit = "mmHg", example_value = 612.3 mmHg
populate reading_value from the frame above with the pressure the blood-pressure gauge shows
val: 16 mmHg
